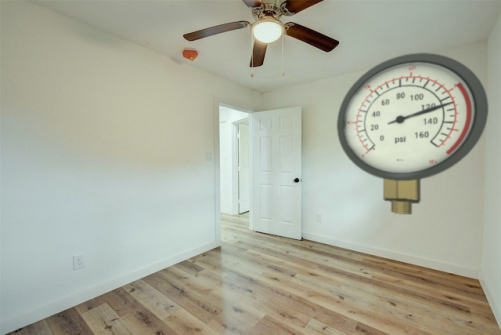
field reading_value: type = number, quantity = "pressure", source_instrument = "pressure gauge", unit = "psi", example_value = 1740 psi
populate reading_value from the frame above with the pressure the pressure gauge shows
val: 125 psi
